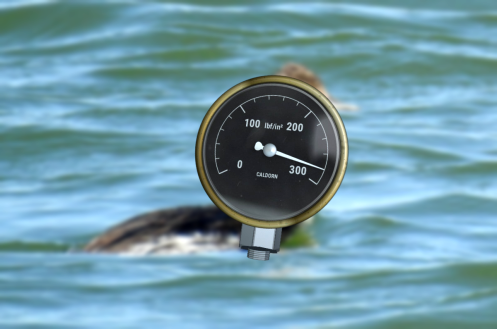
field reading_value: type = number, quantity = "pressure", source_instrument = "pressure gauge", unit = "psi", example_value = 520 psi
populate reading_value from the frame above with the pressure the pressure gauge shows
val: 280 psi
